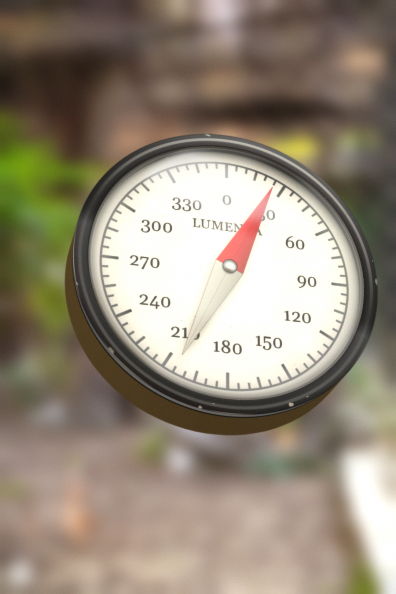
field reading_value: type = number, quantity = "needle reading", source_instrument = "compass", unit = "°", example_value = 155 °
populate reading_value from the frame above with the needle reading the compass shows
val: 25 °
